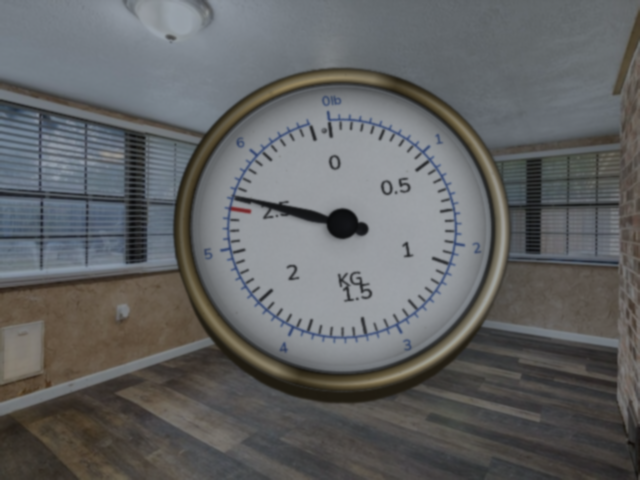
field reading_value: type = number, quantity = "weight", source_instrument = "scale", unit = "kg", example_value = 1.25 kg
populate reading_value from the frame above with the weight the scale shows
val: 2.5 kg
